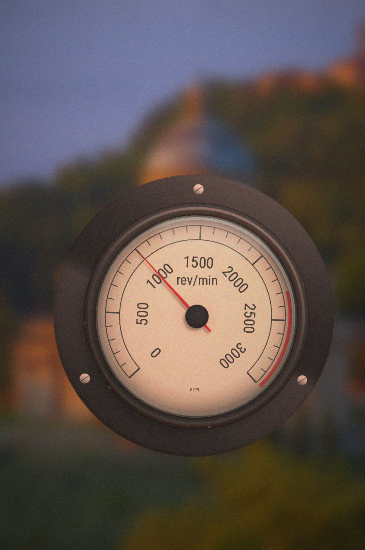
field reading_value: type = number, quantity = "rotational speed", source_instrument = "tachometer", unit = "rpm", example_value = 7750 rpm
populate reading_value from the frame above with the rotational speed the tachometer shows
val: 1000 rpm
